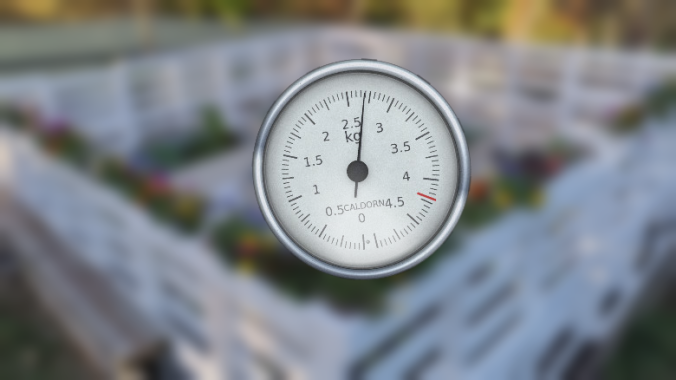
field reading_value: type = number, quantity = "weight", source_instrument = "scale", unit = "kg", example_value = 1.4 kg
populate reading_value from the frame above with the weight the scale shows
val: 2.7 kg
